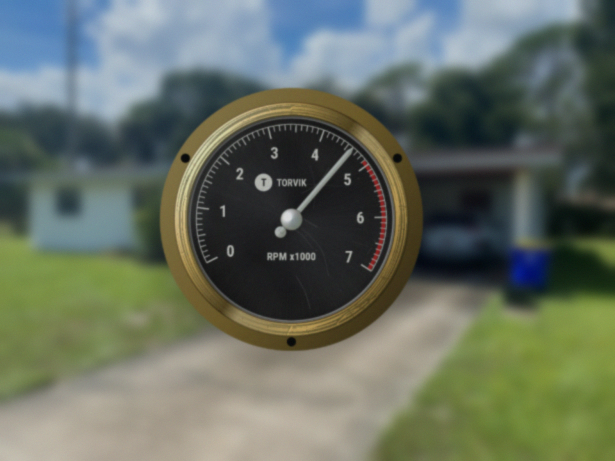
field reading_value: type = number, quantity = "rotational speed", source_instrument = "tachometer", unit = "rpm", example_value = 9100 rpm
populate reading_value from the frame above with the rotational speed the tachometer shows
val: 4600 rpm
